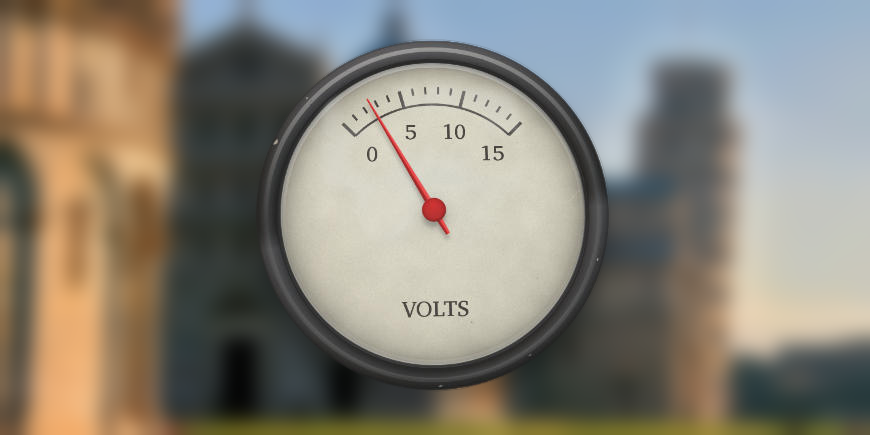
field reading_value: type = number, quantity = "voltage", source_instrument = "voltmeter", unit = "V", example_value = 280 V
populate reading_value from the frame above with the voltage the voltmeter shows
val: 2.5 V
